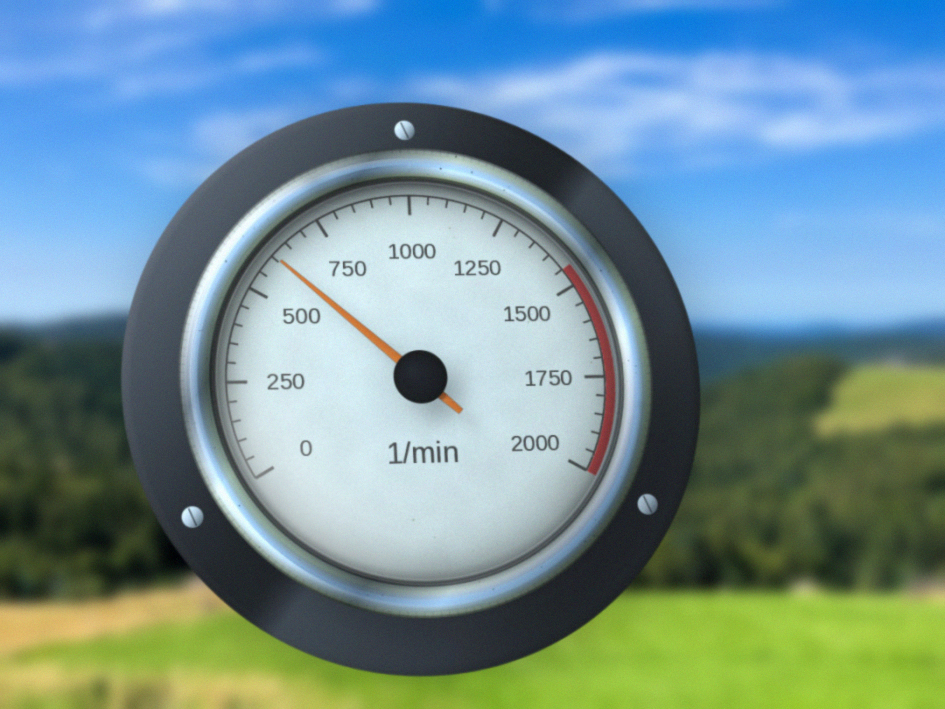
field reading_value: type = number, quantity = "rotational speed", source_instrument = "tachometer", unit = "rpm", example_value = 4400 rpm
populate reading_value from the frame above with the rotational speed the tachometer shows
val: 600 rpm
